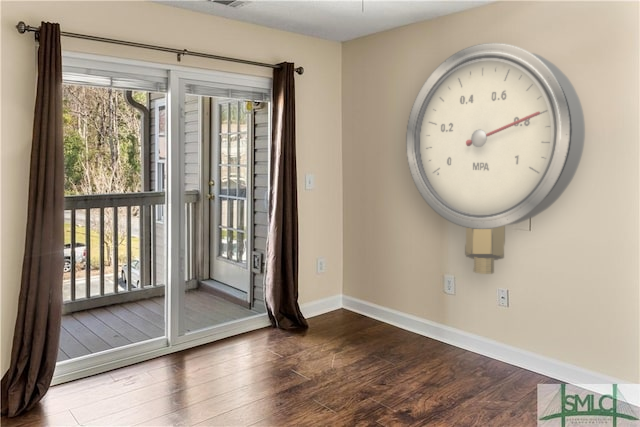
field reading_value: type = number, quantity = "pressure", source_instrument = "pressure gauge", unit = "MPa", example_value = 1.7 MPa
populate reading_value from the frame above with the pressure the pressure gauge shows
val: 0.8 MPa
